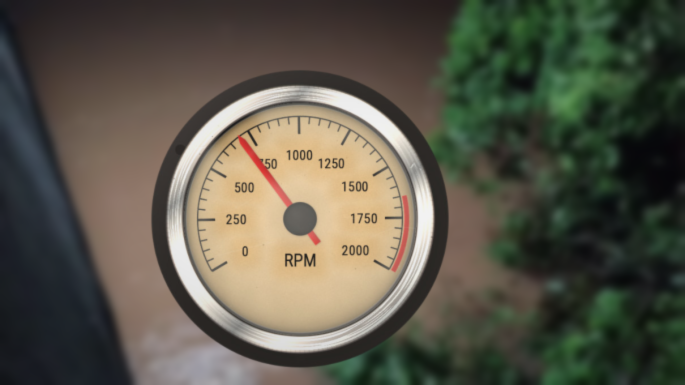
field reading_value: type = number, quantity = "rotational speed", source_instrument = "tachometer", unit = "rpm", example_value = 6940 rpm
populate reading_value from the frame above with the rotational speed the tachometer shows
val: 700 rpm
